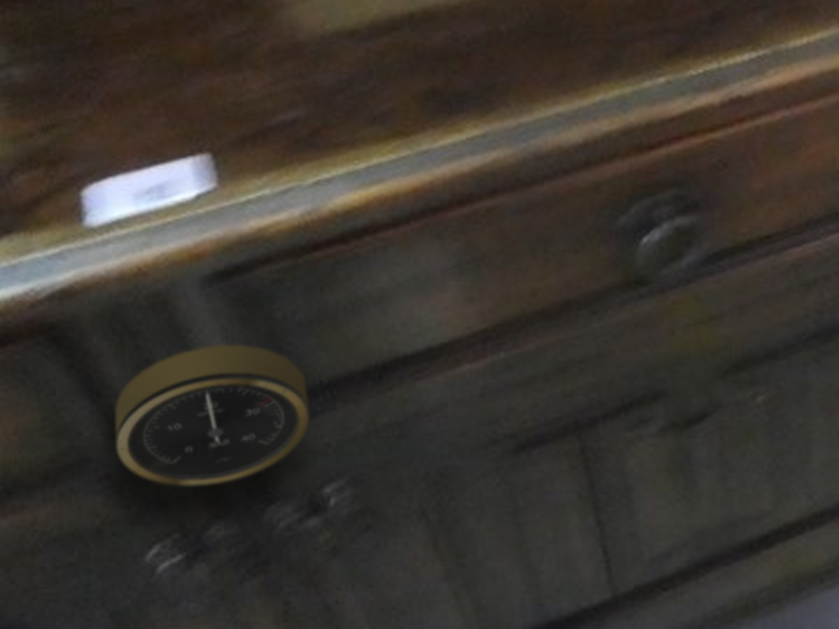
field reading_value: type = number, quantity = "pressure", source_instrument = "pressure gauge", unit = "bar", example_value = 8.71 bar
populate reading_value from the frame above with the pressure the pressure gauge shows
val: 20 bar
